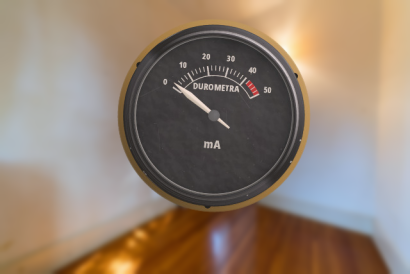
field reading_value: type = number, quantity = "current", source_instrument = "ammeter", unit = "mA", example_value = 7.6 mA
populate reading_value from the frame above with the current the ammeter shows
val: 2 mA
